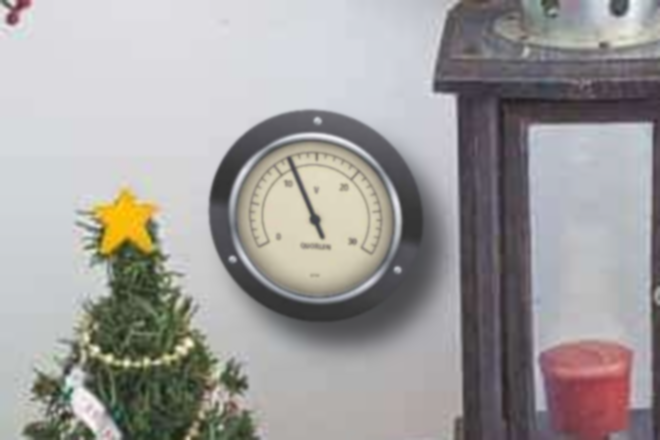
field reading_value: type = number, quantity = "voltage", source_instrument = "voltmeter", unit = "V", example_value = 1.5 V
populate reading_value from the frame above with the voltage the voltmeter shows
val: 12 V
